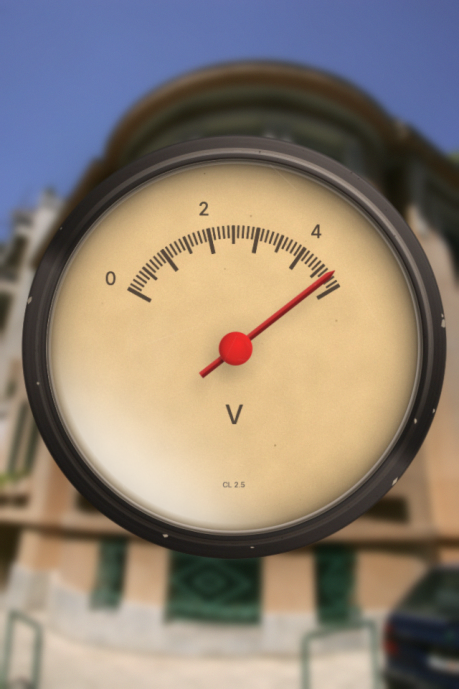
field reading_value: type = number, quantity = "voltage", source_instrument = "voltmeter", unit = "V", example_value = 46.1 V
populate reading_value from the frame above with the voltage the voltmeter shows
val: 4.7 V
